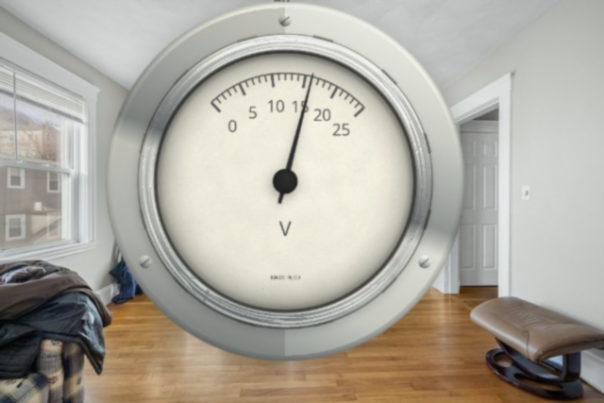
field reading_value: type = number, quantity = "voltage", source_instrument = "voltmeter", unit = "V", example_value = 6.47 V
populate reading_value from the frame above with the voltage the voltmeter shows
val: 16 V
